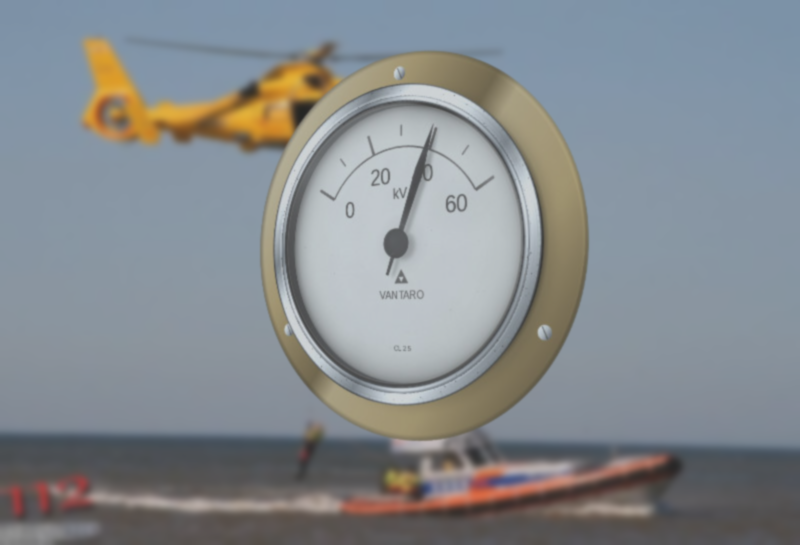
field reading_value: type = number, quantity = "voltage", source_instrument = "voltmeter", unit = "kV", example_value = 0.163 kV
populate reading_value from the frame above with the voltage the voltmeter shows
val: 40 kV
